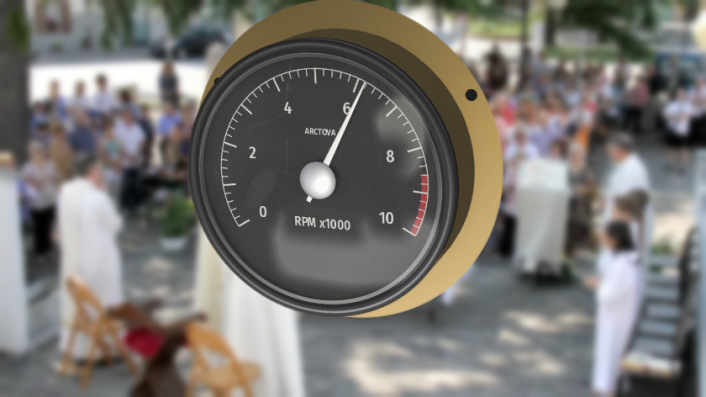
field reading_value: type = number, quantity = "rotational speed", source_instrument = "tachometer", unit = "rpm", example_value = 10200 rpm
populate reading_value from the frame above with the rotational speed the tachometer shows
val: 6200 rpm
